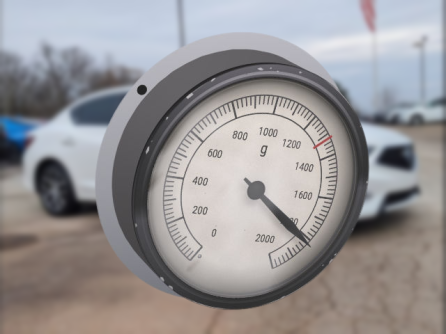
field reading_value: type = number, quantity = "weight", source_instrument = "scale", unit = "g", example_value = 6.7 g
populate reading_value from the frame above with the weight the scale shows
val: 1820 g
